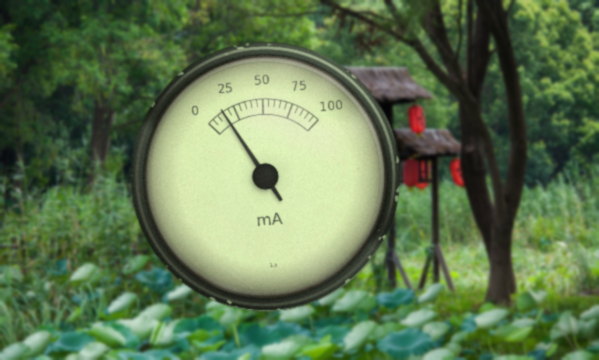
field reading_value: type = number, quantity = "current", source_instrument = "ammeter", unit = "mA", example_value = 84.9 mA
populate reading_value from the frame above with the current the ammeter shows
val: 15 mA
